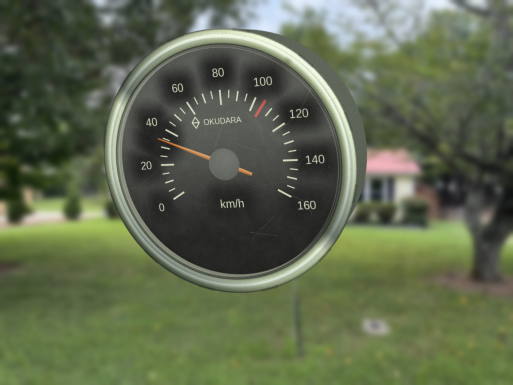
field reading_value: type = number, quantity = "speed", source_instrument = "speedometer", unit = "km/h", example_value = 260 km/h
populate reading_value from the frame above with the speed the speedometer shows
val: 35 km/h
